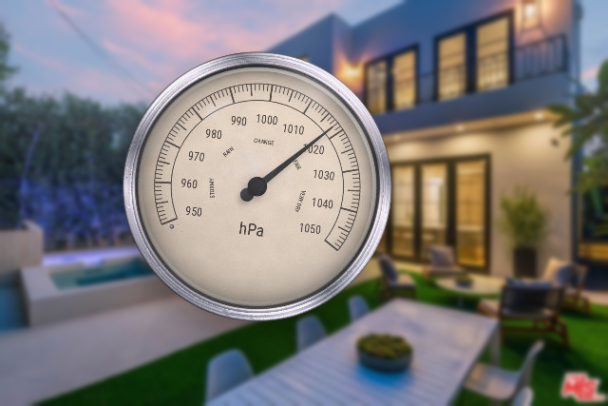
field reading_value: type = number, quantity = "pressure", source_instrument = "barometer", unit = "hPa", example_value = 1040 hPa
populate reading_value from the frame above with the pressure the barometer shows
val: 1018 hPa
